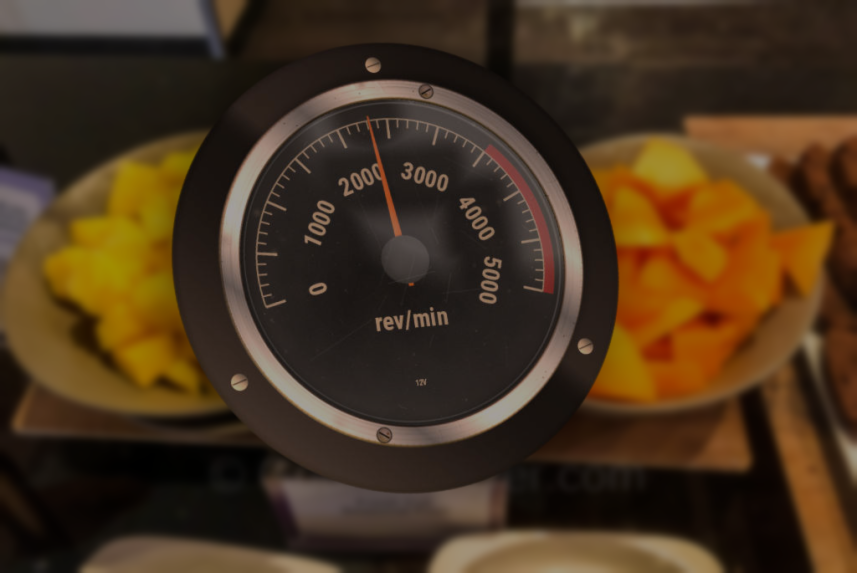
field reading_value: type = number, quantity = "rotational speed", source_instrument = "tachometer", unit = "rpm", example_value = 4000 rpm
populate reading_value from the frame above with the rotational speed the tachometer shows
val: 2300 rpm
